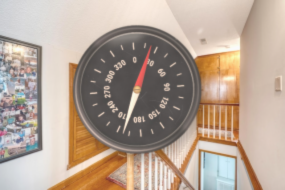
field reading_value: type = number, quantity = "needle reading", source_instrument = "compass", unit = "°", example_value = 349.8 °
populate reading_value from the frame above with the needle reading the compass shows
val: 22.5 °
